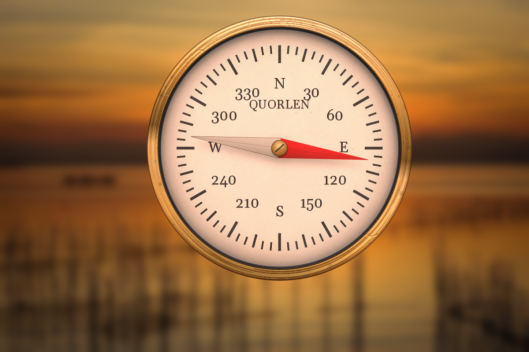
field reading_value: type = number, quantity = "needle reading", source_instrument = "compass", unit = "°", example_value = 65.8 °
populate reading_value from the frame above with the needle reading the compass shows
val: 97.5 °
